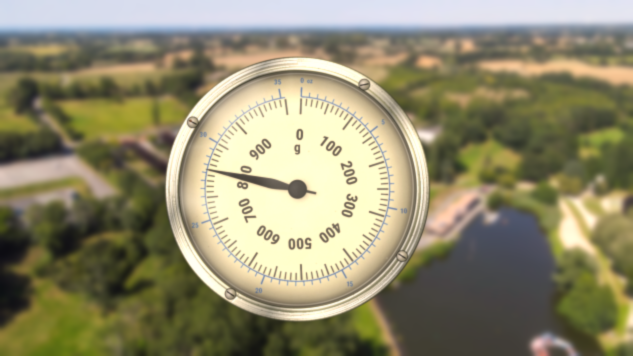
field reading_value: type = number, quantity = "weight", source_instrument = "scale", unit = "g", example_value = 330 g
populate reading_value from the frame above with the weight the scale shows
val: 800 g
